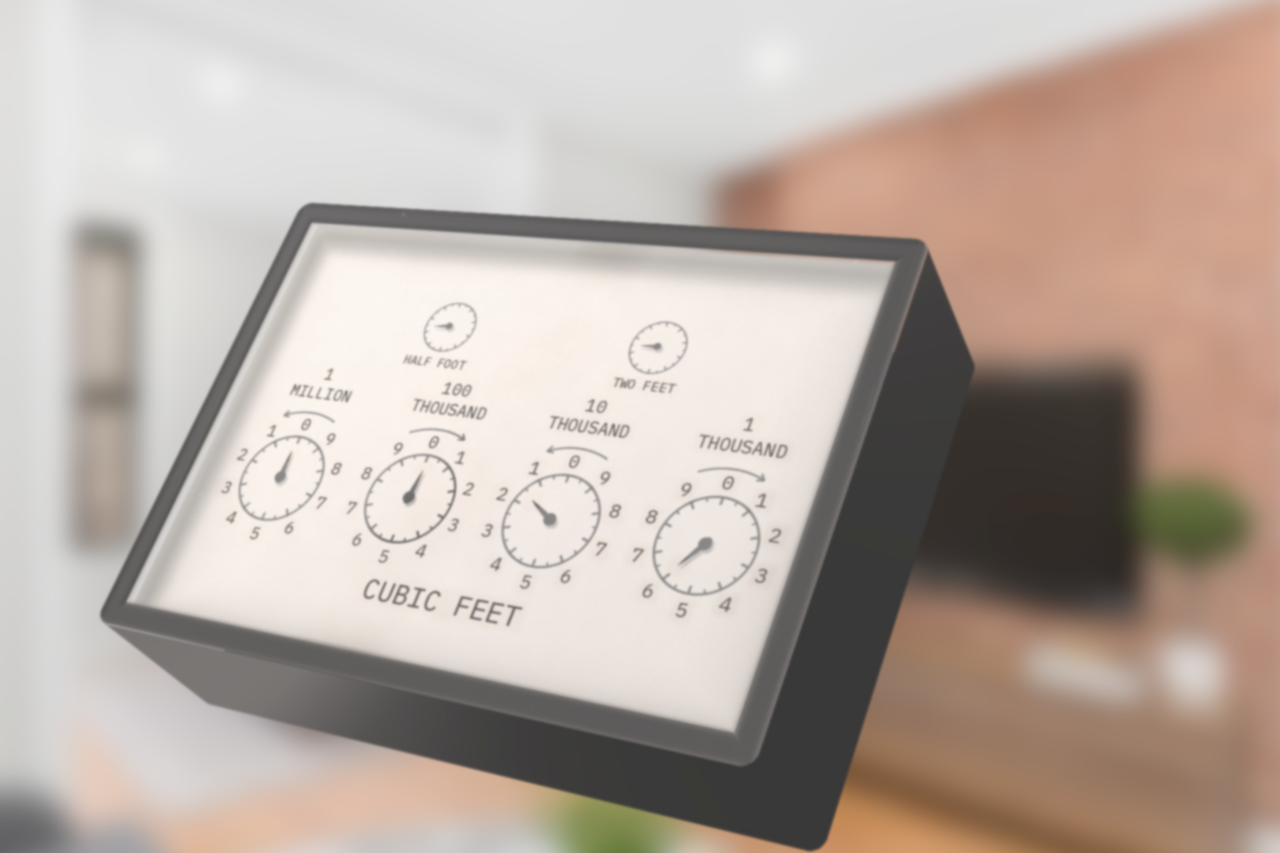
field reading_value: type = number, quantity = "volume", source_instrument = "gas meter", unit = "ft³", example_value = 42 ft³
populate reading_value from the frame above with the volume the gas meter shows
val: 1600 ft³
